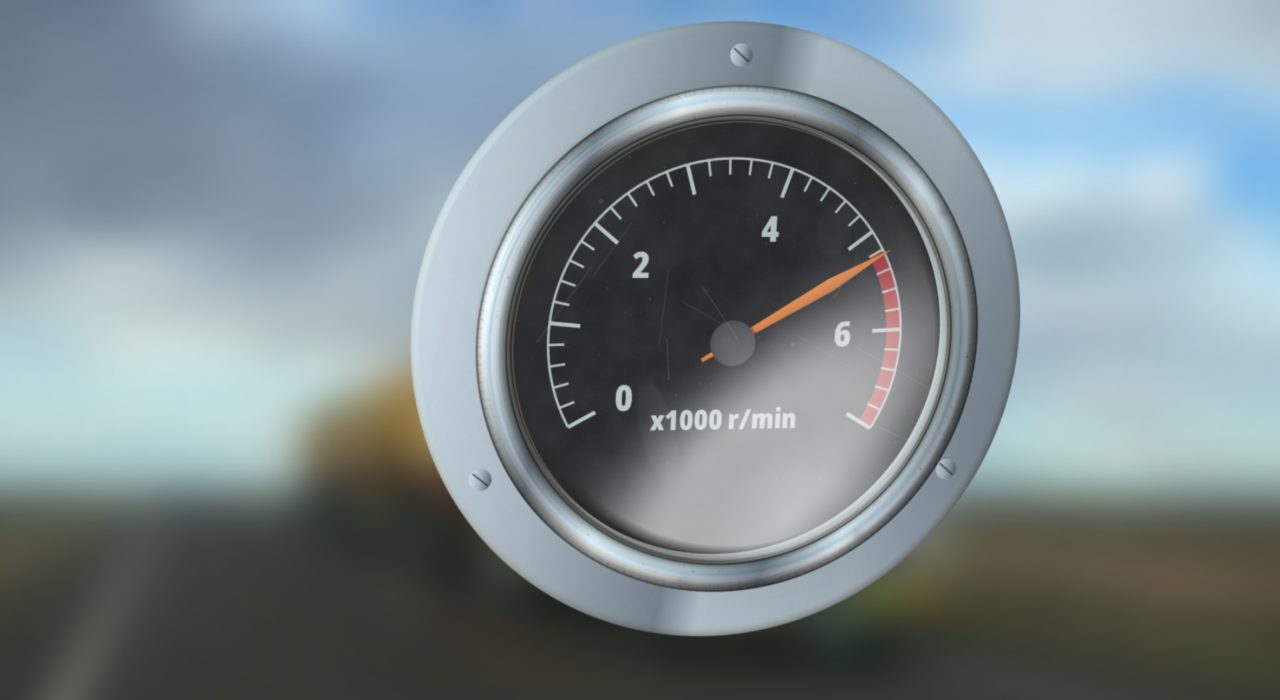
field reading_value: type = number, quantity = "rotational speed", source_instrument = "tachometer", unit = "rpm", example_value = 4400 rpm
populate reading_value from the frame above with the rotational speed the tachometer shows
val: 5200 rpm
